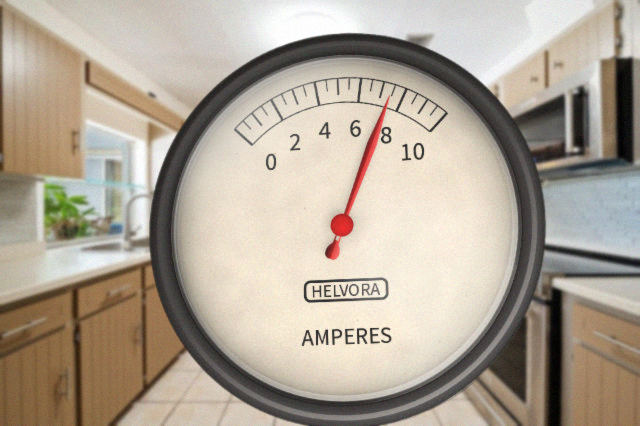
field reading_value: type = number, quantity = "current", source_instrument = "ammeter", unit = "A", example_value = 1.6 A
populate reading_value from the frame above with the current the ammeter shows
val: 7.5 A
